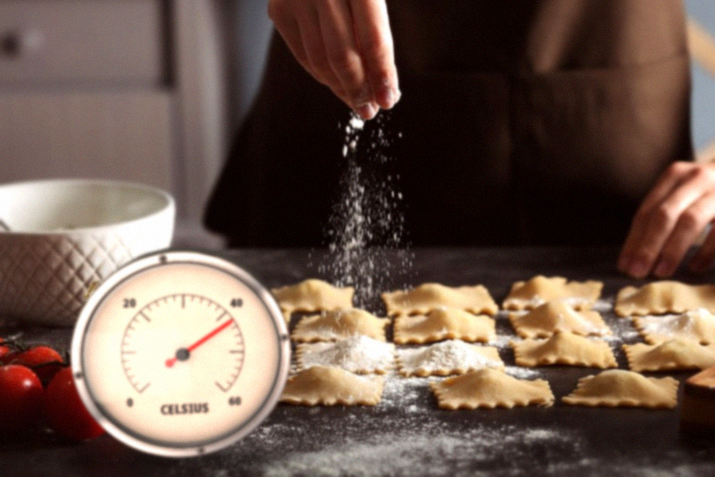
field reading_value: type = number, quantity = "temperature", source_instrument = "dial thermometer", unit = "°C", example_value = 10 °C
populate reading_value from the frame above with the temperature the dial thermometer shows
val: 42 °C
